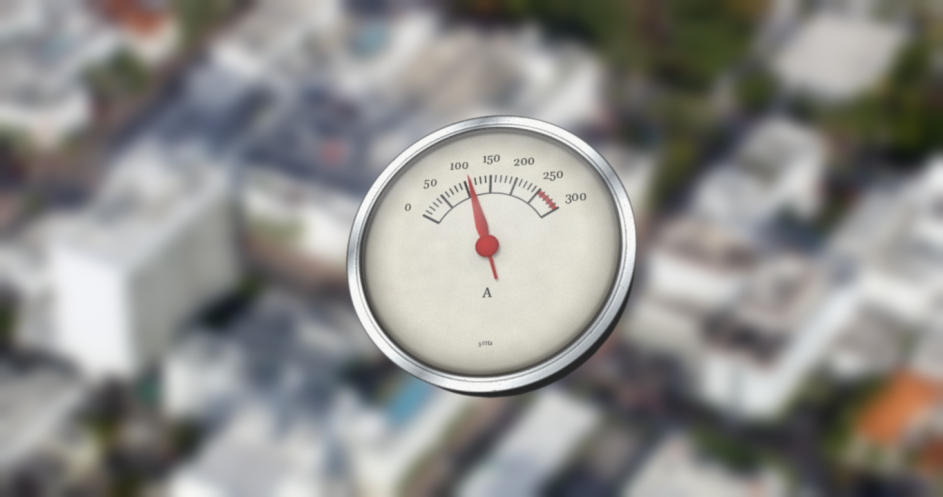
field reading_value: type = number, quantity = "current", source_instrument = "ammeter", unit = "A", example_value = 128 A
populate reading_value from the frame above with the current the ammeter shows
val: 110 A
